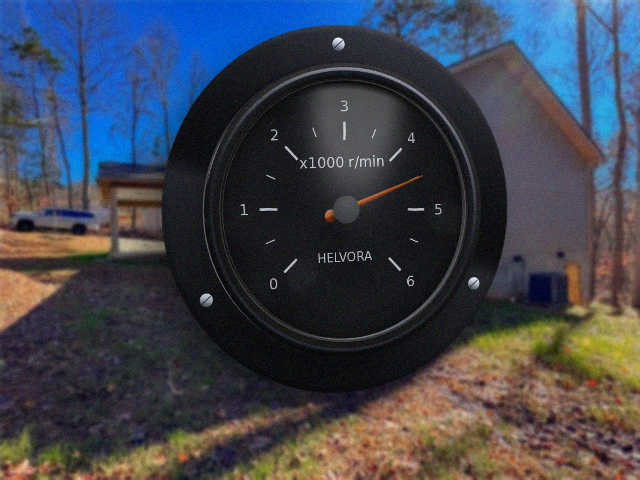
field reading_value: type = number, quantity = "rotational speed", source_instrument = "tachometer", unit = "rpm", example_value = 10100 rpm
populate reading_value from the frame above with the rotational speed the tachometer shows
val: 4500 rpm
